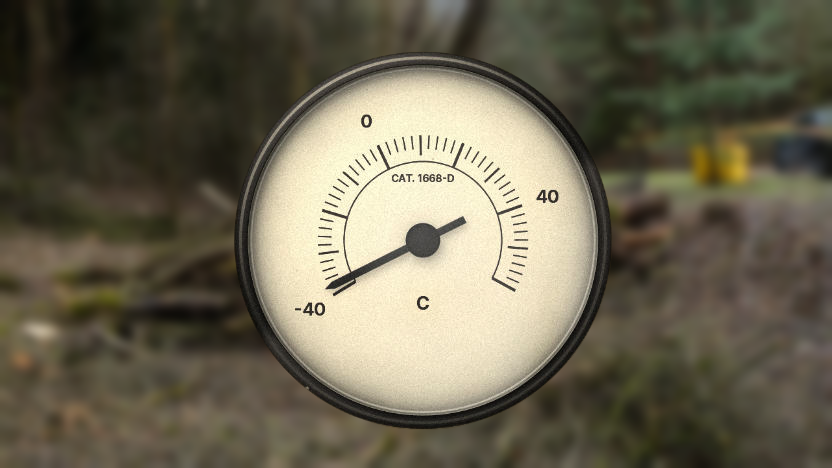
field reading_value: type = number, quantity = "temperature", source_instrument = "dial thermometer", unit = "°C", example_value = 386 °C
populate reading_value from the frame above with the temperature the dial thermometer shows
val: -38 °C
